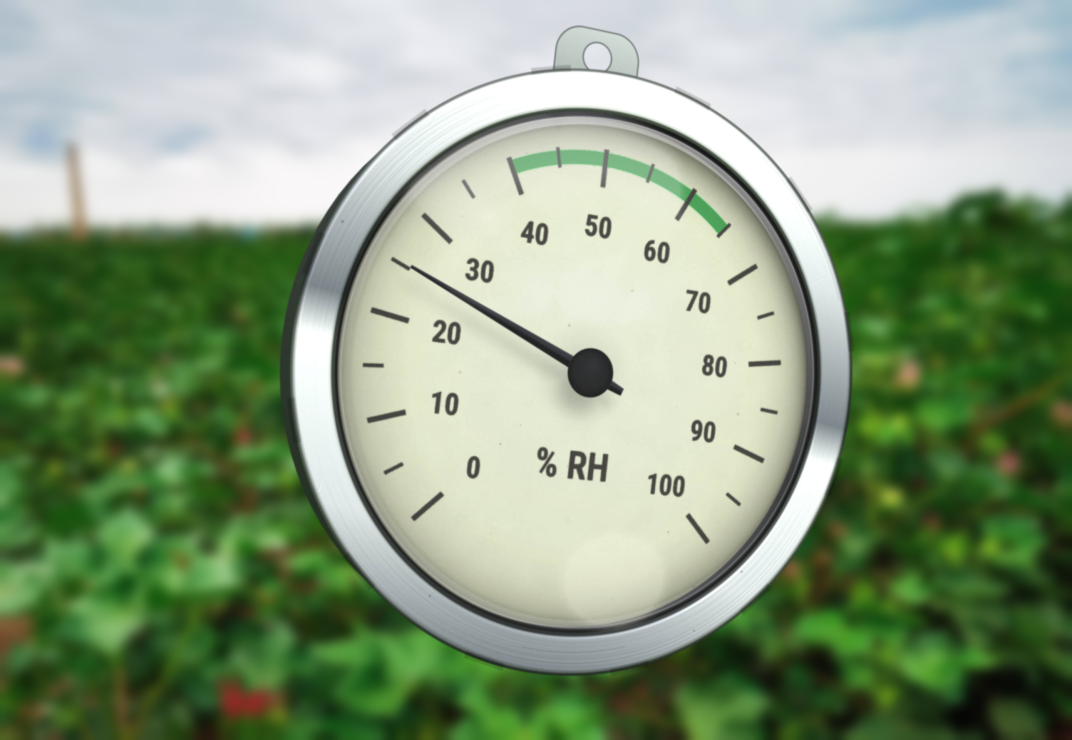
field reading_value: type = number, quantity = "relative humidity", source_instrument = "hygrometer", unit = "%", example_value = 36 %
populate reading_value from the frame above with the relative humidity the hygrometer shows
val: 25 %
